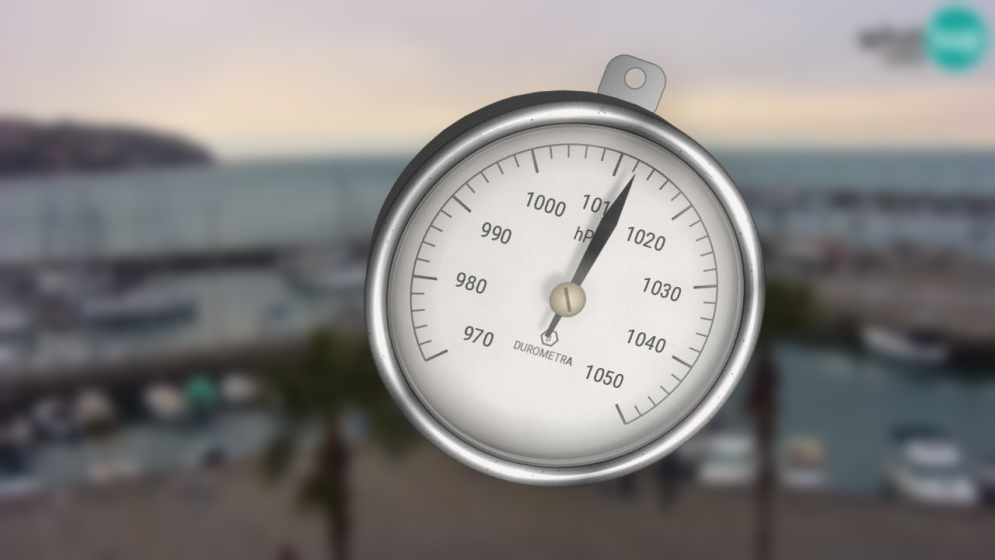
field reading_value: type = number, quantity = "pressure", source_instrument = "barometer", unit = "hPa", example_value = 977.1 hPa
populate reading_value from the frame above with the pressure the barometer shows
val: 1012 hPa
